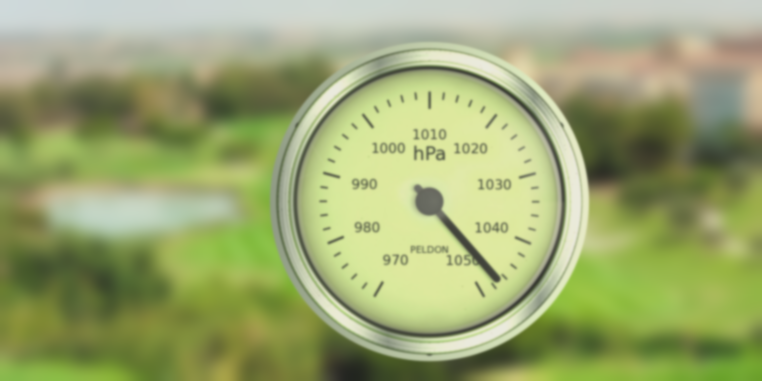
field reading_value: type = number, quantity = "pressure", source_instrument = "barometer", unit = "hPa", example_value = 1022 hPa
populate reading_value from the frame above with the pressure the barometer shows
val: 1047 hPa
